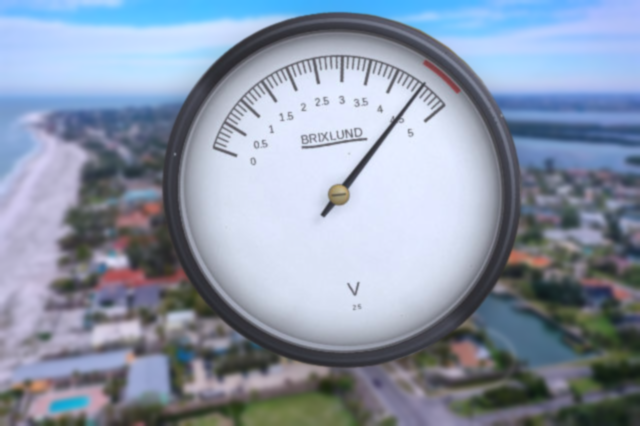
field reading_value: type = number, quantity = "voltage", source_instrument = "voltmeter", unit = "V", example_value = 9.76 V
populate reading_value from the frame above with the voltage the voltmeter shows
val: 4.5 V
